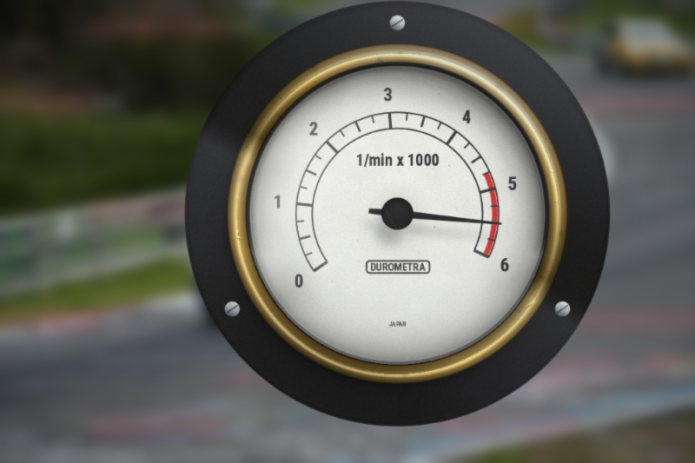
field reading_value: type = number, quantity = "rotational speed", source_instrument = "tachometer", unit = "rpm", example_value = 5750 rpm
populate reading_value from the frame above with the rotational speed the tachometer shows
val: 5500 rpm
